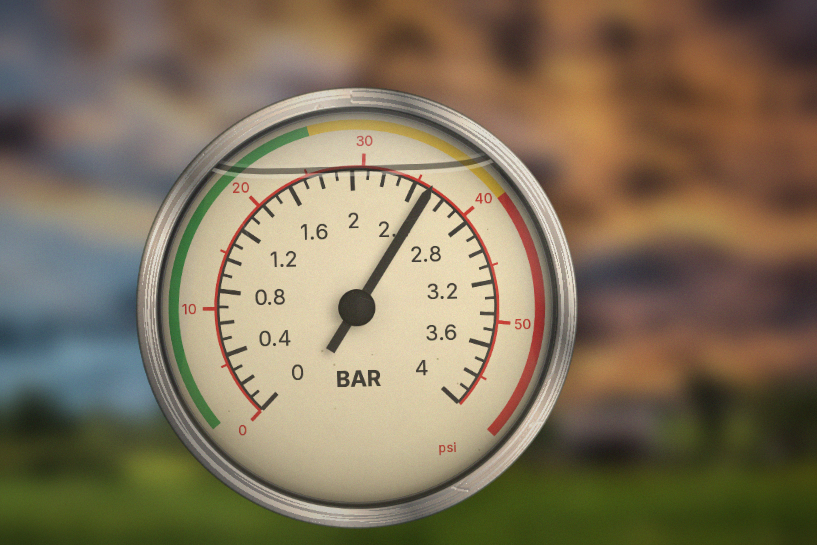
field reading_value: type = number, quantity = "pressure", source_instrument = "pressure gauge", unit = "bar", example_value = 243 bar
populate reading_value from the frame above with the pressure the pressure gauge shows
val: 2.5 bar
